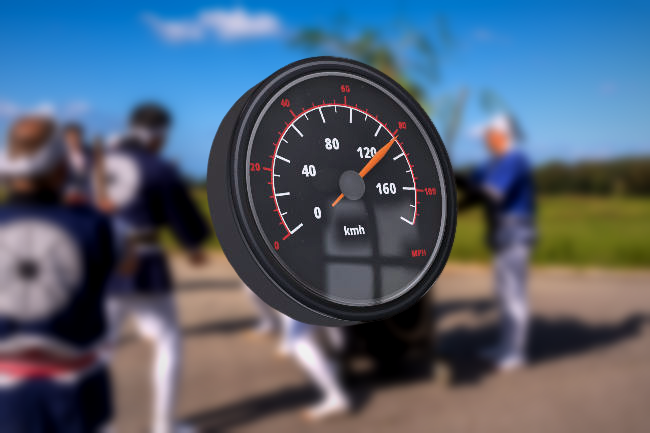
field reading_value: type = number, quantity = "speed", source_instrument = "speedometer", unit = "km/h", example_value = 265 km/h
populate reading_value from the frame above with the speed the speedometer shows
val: 130 km/h
